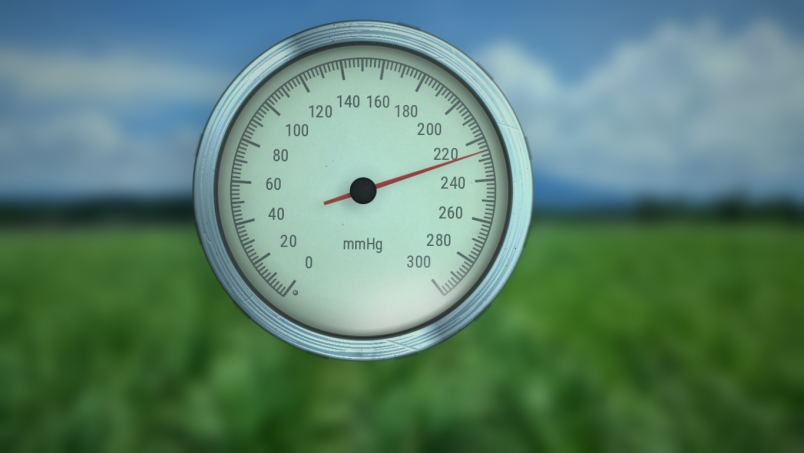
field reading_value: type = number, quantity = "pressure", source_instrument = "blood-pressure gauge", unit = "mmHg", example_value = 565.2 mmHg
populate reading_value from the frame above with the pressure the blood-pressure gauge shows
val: 226 mmHg
